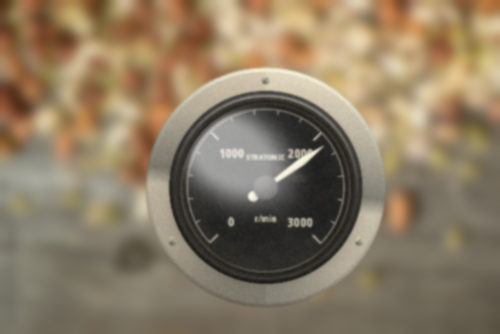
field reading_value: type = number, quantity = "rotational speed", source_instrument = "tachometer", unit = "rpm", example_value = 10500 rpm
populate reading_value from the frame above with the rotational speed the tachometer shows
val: 2100 rpm
